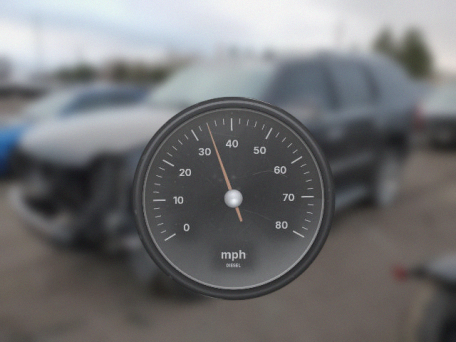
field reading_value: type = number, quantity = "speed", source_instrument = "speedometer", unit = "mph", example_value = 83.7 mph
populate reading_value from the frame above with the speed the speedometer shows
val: 34 mph
